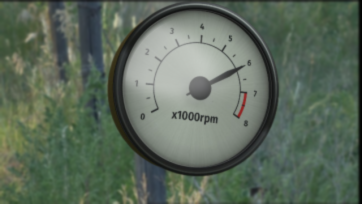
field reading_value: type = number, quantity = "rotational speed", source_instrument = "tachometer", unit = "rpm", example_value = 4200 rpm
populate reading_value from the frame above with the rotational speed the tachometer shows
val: 6000 rpm
